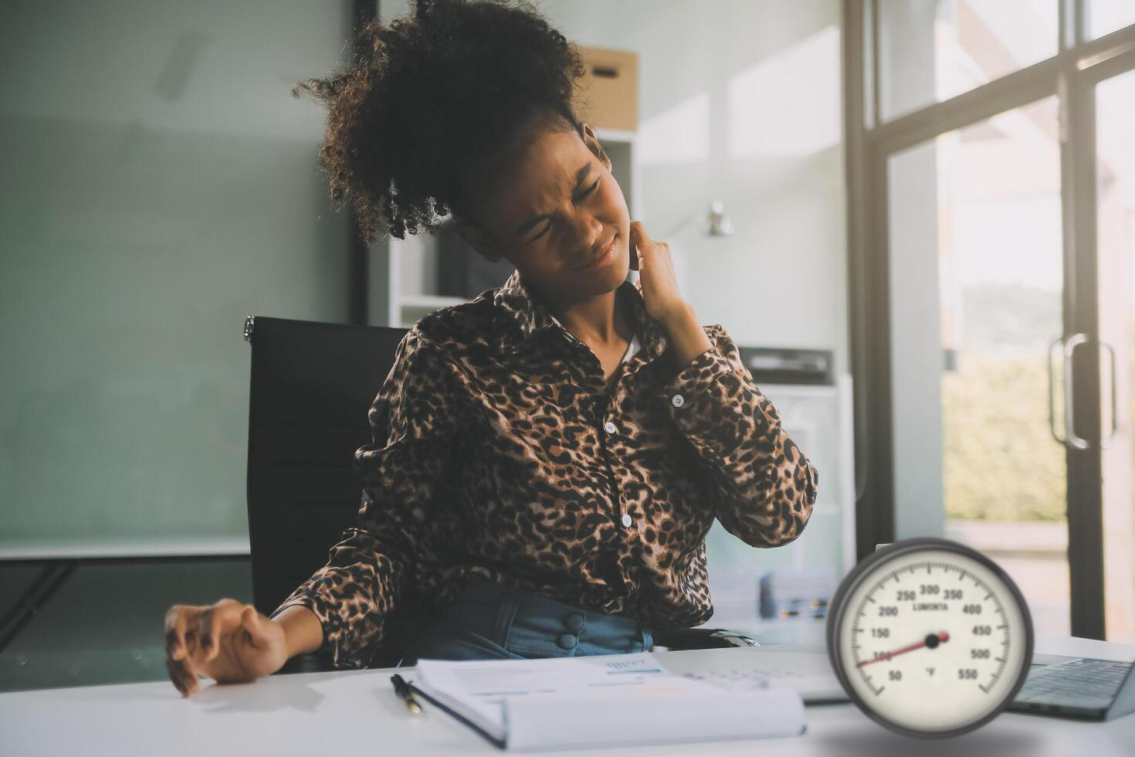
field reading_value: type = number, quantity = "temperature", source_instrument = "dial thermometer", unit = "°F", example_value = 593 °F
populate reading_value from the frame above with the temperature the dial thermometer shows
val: 100 °F
